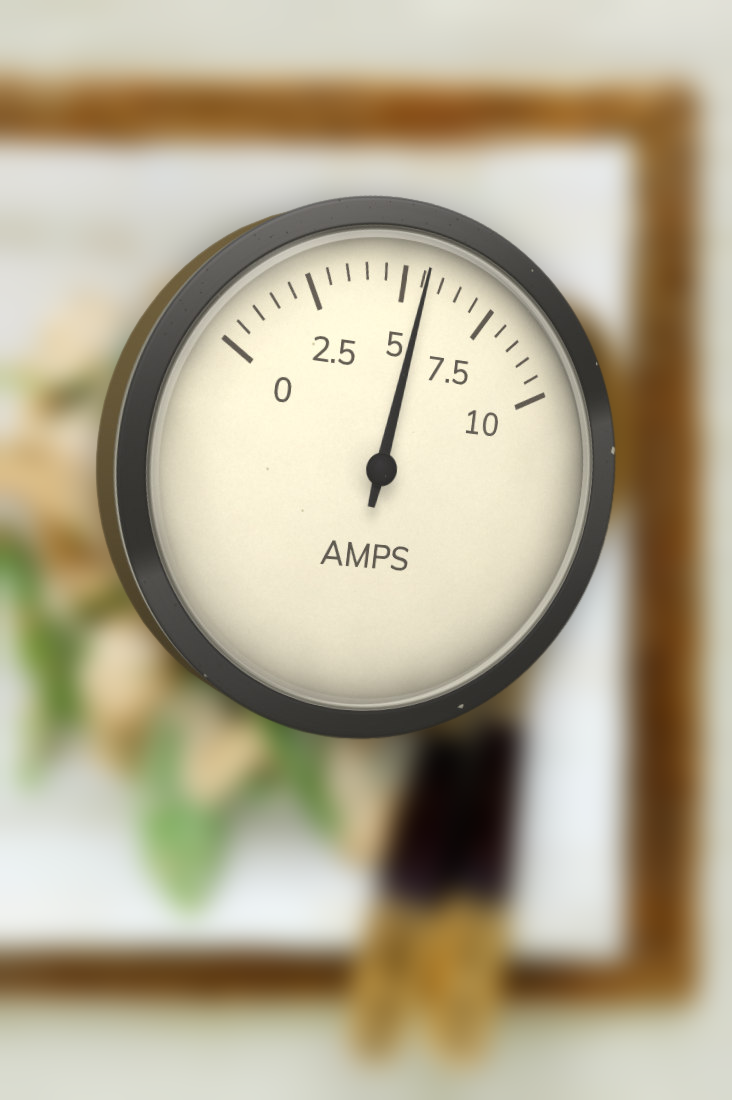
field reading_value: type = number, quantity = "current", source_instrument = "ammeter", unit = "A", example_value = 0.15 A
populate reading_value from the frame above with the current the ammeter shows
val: 5.5 A
